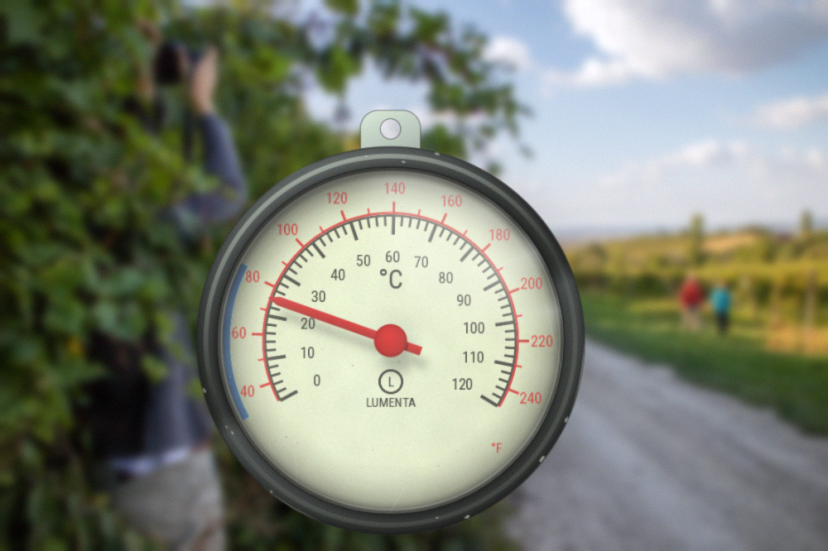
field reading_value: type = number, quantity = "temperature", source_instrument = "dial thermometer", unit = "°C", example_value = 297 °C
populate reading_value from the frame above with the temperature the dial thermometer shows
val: 24 °C
